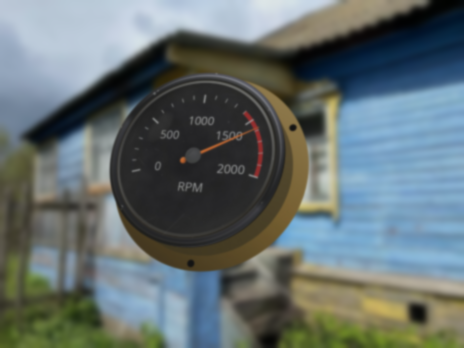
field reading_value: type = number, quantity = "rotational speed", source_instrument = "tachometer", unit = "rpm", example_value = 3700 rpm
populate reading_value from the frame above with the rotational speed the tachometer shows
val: 1600 rpm
